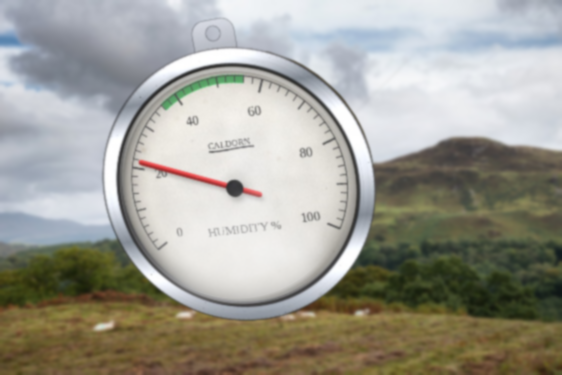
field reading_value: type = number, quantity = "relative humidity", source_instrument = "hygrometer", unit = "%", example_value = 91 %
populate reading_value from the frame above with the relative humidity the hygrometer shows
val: 22 %
